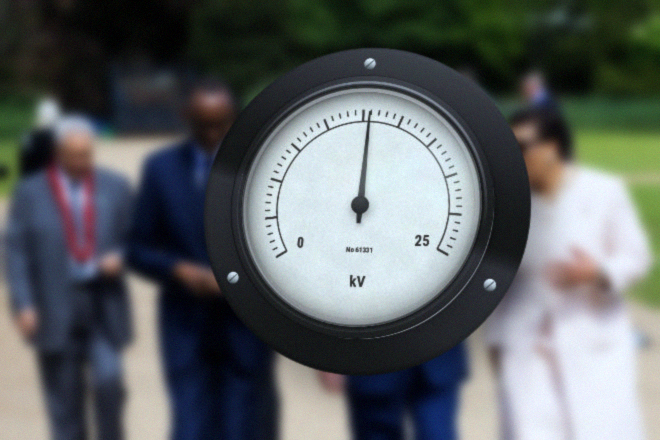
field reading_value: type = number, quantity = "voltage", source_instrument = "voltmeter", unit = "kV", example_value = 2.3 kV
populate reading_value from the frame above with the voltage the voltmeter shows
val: 13 kV
